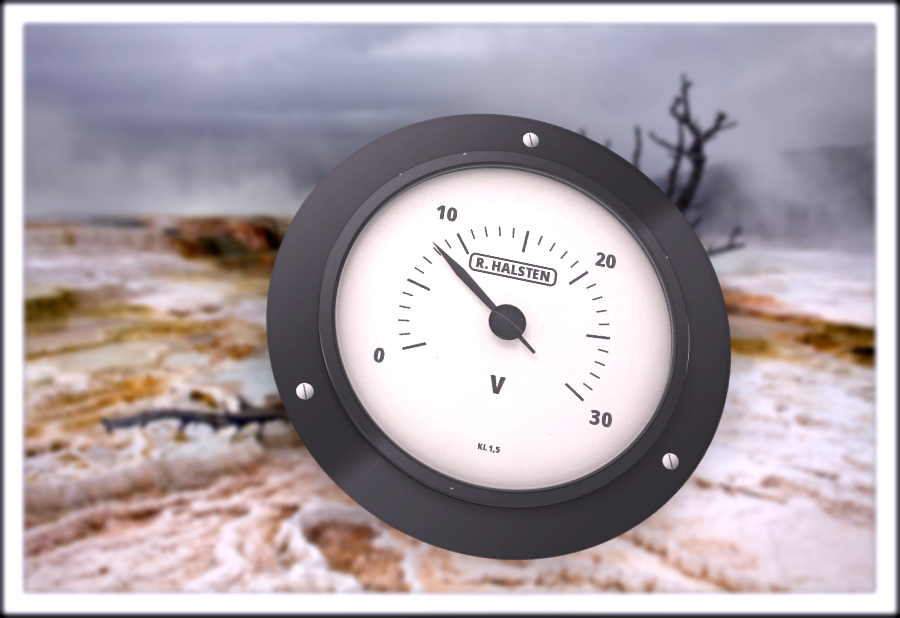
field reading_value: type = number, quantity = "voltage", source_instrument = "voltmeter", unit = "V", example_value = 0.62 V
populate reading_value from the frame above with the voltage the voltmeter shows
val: 8 V
